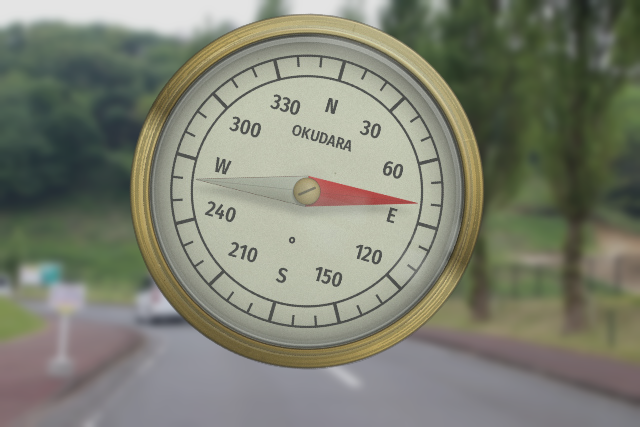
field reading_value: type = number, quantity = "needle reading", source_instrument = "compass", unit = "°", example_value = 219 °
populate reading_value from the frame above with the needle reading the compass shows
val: 80 °
